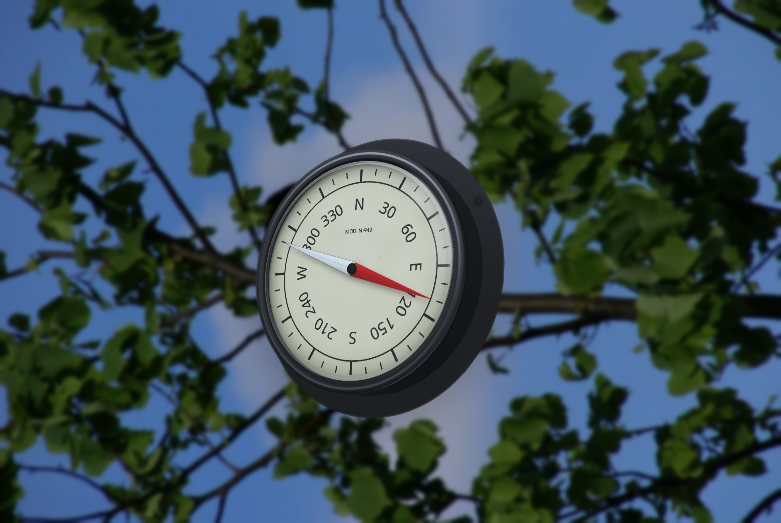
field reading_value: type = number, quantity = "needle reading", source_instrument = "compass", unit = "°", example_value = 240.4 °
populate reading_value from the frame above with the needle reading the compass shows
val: 110 °
